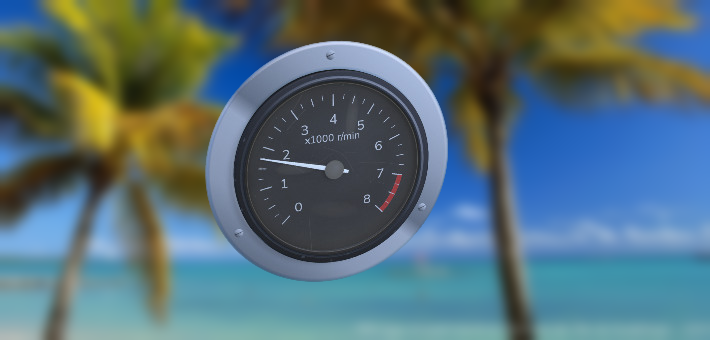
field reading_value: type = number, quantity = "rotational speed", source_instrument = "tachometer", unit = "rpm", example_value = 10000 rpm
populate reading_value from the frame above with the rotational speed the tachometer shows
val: 1750 rpm
